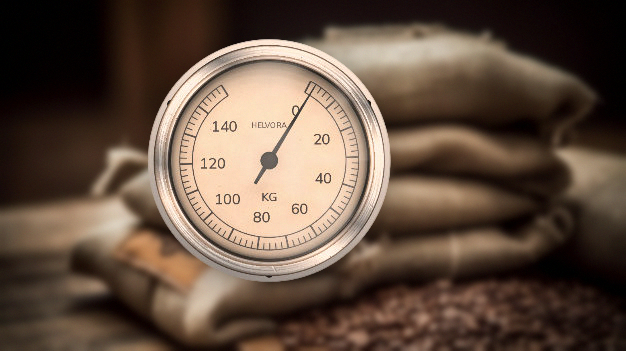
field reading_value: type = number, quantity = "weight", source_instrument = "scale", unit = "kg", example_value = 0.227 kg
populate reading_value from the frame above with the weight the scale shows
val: 2 kg
